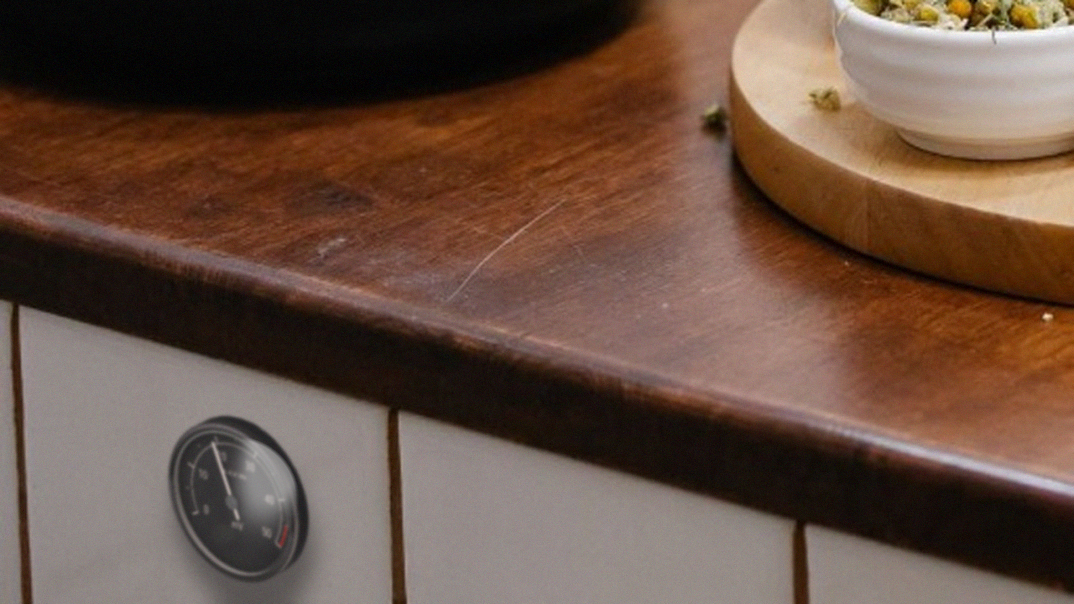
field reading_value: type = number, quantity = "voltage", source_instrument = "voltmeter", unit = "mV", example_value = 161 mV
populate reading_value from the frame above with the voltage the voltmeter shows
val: 20 mV
